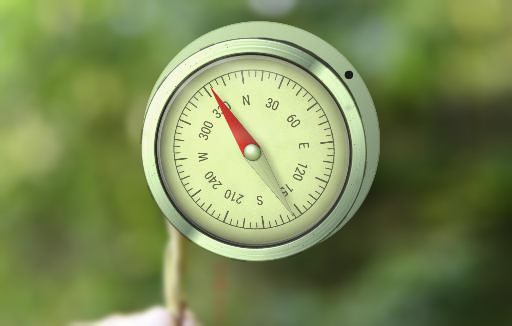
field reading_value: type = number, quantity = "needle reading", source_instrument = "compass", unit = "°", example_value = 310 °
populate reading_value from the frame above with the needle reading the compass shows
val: 335 °
